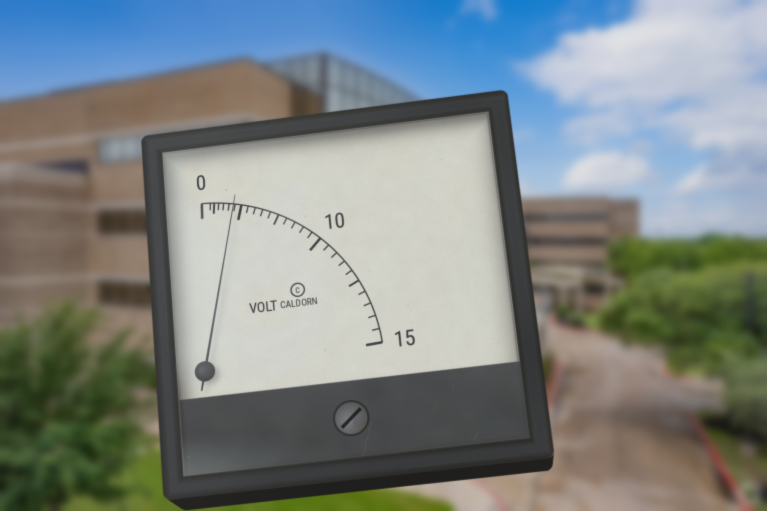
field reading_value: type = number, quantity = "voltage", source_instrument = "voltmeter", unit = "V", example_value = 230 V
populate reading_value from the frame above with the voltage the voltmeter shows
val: 4.5 V
